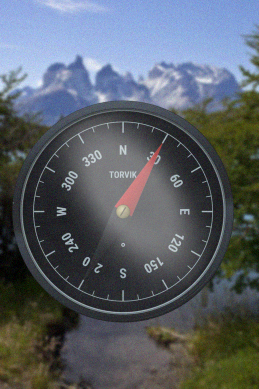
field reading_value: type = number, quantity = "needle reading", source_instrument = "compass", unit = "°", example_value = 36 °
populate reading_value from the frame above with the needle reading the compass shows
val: 30 °
